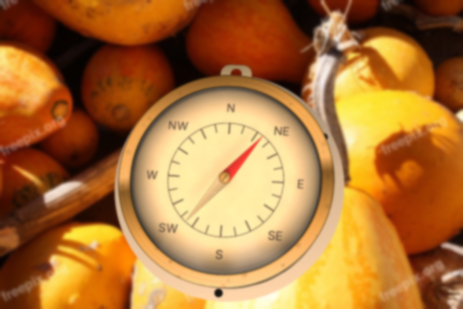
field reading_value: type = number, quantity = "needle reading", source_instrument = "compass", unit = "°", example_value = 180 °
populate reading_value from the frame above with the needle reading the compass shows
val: 37.5 °
